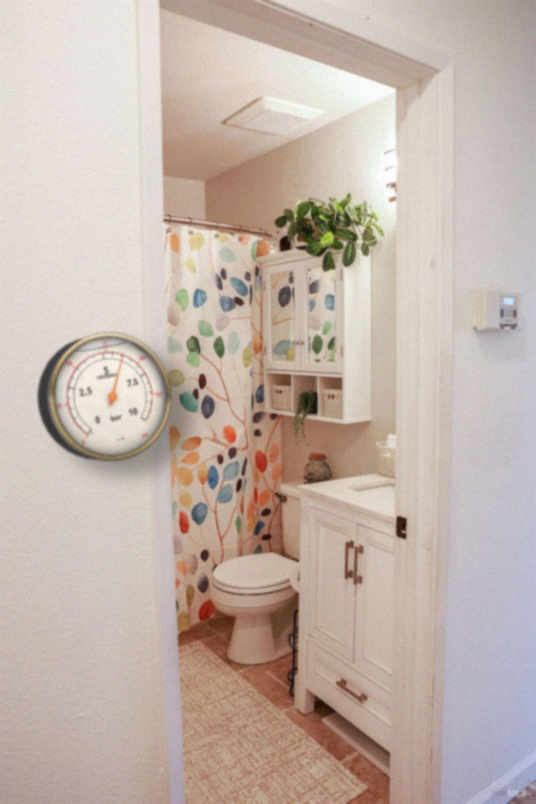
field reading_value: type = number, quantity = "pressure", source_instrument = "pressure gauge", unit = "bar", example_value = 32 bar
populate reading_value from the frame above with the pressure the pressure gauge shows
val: 6 bar
